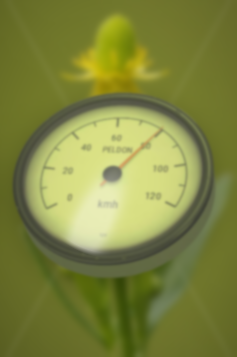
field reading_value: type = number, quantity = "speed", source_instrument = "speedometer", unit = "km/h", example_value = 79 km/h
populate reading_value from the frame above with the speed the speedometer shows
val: 80 km/h
